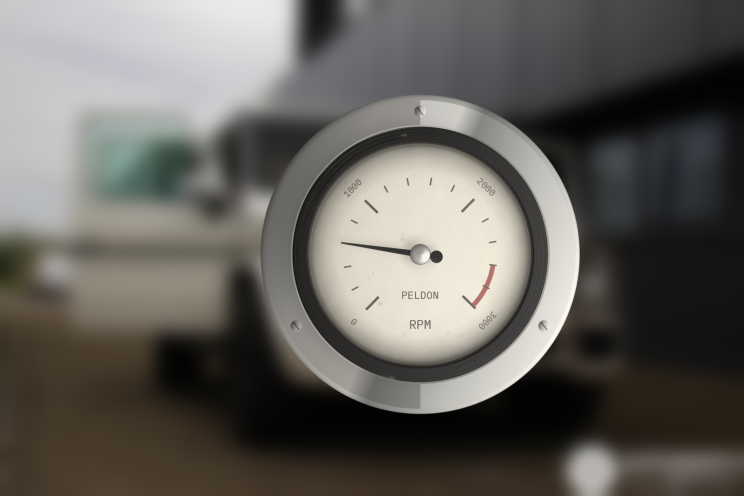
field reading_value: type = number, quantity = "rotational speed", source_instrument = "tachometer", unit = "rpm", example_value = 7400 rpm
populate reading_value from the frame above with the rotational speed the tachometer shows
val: 600 rpm
